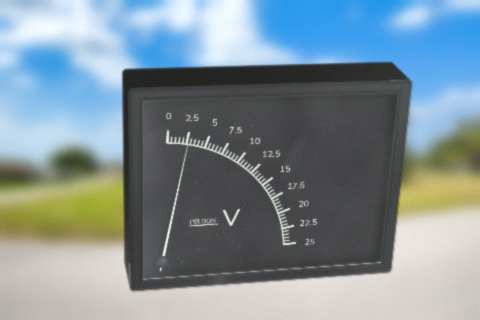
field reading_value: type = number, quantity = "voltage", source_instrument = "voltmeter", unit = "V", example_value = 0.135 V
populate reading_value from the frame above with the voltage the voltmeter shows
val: 2.5 V
